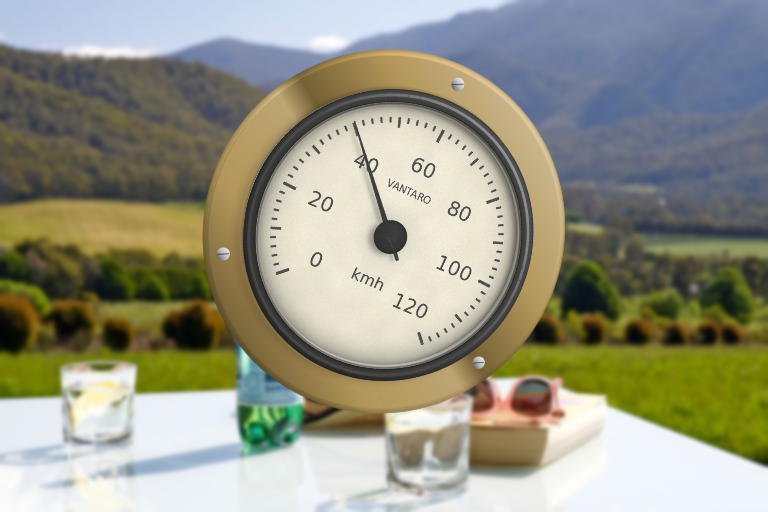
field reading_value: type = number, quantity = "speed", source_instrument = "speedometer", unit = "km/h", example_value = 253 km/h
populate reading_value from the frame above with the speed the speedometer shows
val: 40 km/h
